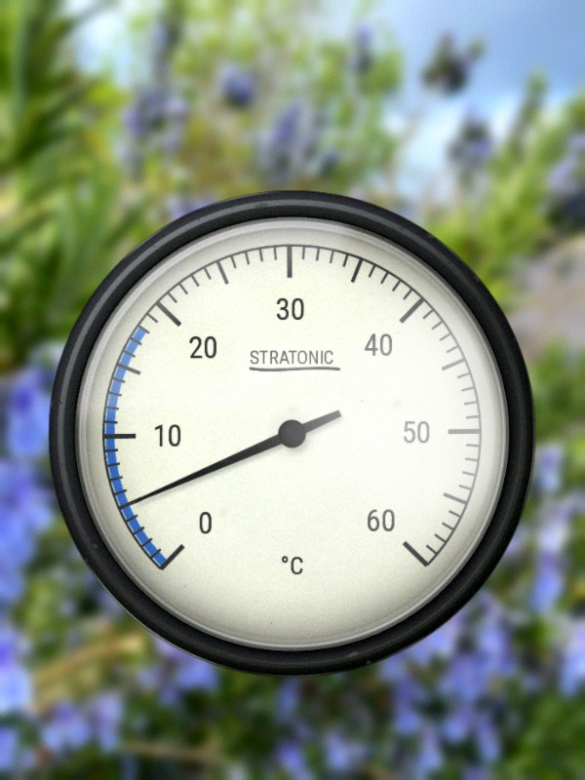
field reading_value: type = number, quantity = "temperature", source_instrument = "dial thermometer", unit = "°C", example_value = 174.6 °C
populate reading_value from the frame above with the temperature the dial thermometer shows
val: 5 °C
